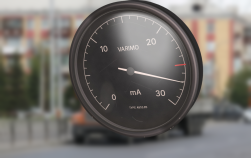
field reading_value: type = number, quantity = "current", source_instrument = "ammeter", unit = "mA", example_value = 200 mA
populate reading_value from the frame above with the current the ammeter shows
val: 27 mA
